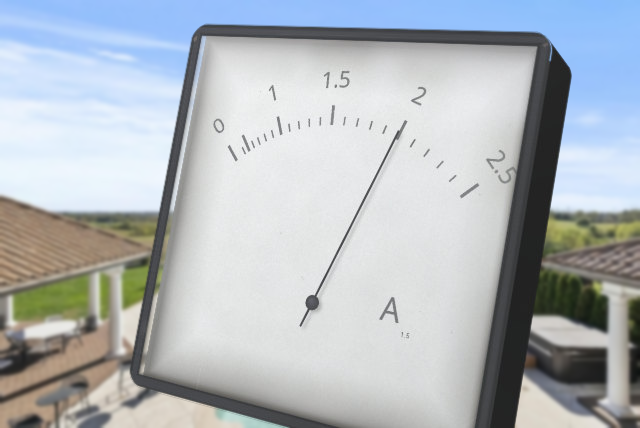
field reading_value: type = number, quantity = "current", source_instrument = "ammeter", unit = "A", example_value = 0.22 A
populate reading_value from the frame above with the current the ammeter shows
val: 2 A
